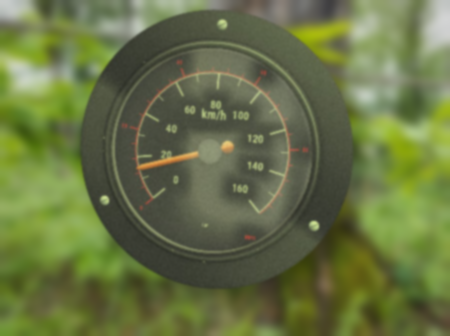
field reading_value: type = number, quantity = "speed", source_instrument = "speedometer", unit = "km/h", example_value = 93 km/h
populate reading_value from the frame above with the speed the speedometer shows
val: 15 km/h
